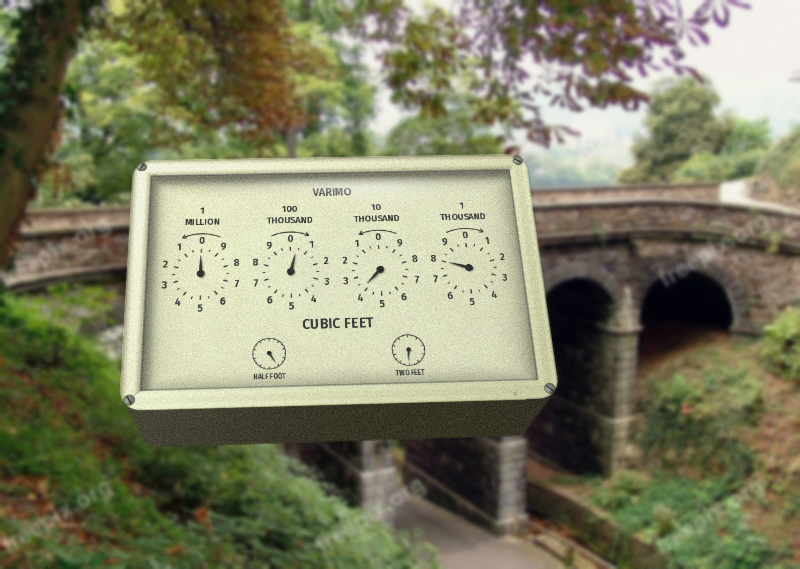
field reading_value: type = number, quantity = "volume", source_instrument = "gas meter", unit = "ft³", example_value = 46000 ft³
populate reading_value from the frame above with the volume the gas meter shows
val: 3800 ft³
